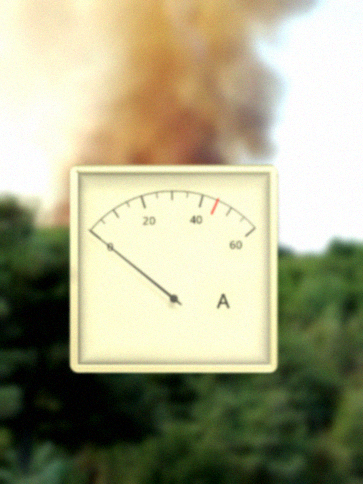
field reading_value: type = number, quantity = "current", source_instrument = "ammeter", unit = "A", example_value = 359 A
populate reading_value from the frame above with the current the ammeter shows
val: 0 A
